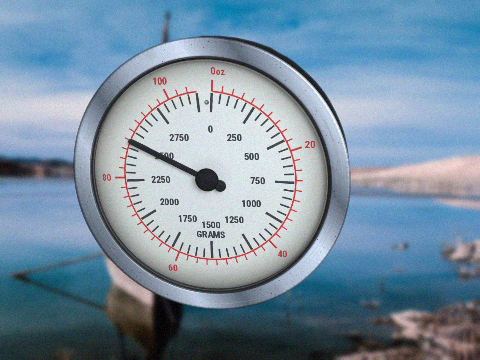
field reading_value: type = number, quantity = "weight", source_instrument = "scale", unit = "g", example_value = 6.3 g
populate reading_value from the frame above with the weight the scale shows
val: 2500 g
